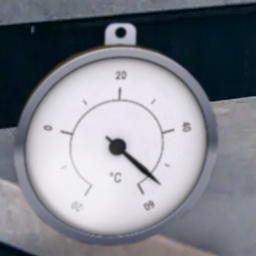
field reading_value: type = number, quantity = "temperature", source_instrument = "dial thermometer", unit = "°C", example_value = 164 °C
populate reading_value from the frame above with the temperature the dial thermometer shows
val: 55 °C
